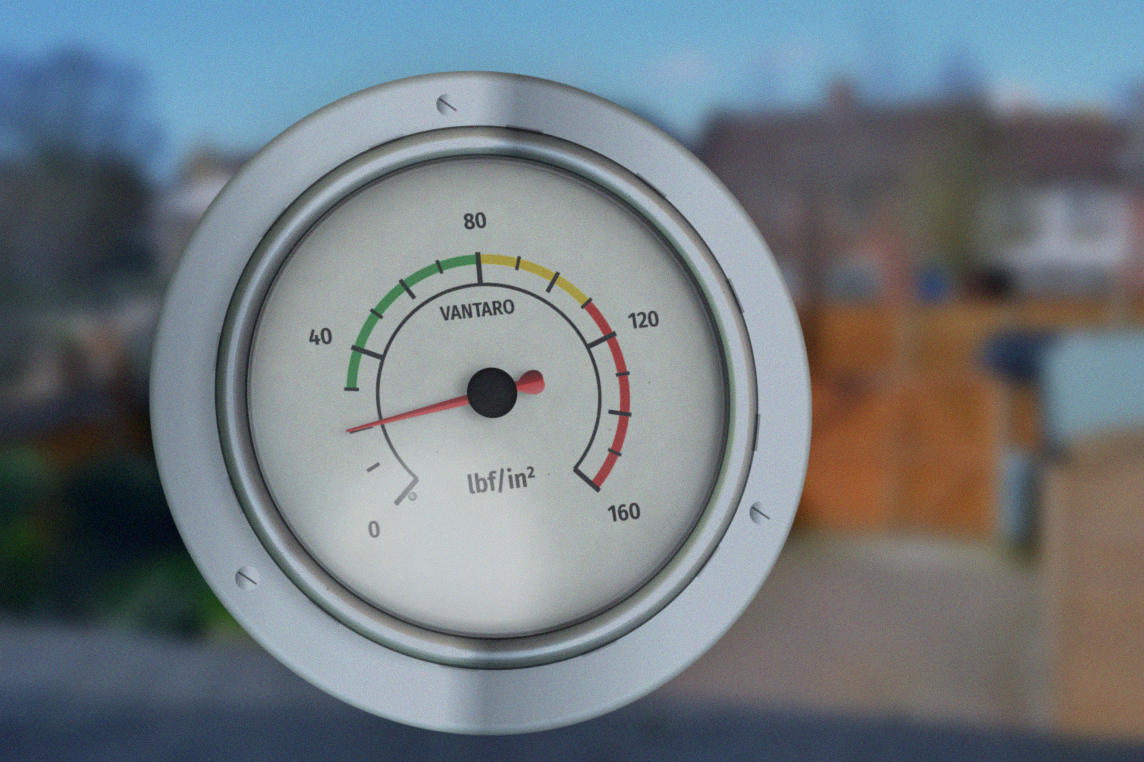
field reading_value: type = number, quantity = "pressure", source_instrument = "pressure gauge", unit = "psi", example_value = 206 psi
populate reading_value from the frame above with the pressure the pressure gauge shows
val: 20 psi
